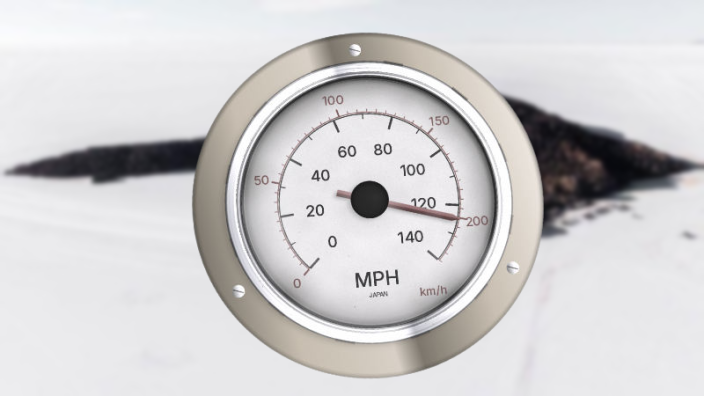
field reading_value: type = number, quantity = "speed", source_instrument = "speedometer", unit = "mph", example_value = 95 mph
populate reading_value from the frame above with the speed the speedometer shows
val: 125 mph
